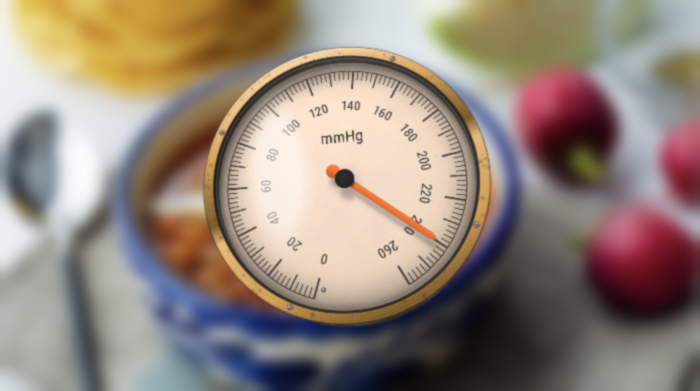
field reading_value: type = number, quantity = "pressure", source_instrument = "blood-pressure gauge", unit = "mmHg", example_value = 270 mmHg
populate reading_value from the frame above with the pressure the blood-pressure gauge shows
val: 240 mmHg
